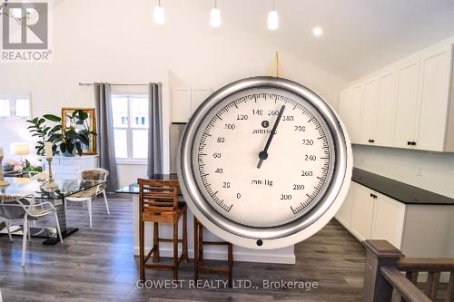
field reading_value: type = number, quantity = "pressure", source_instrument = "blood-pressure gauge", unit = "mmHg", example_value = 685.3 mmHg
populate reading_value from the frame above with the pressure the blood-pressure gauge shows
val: 170 mmHg
